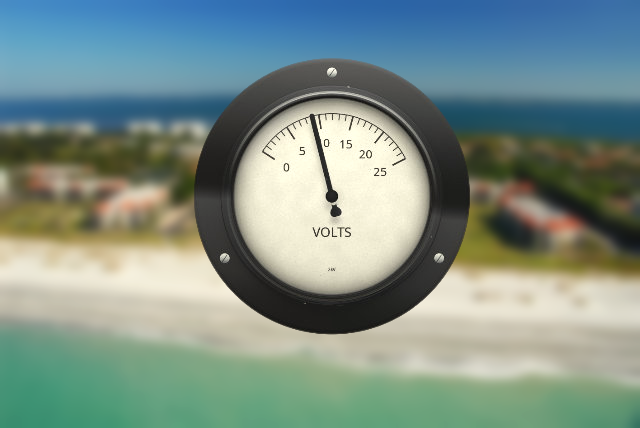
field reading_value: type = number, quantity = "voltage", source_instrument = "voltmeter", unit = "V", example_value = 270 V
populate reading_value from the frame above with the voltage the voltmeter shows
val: 9 V
